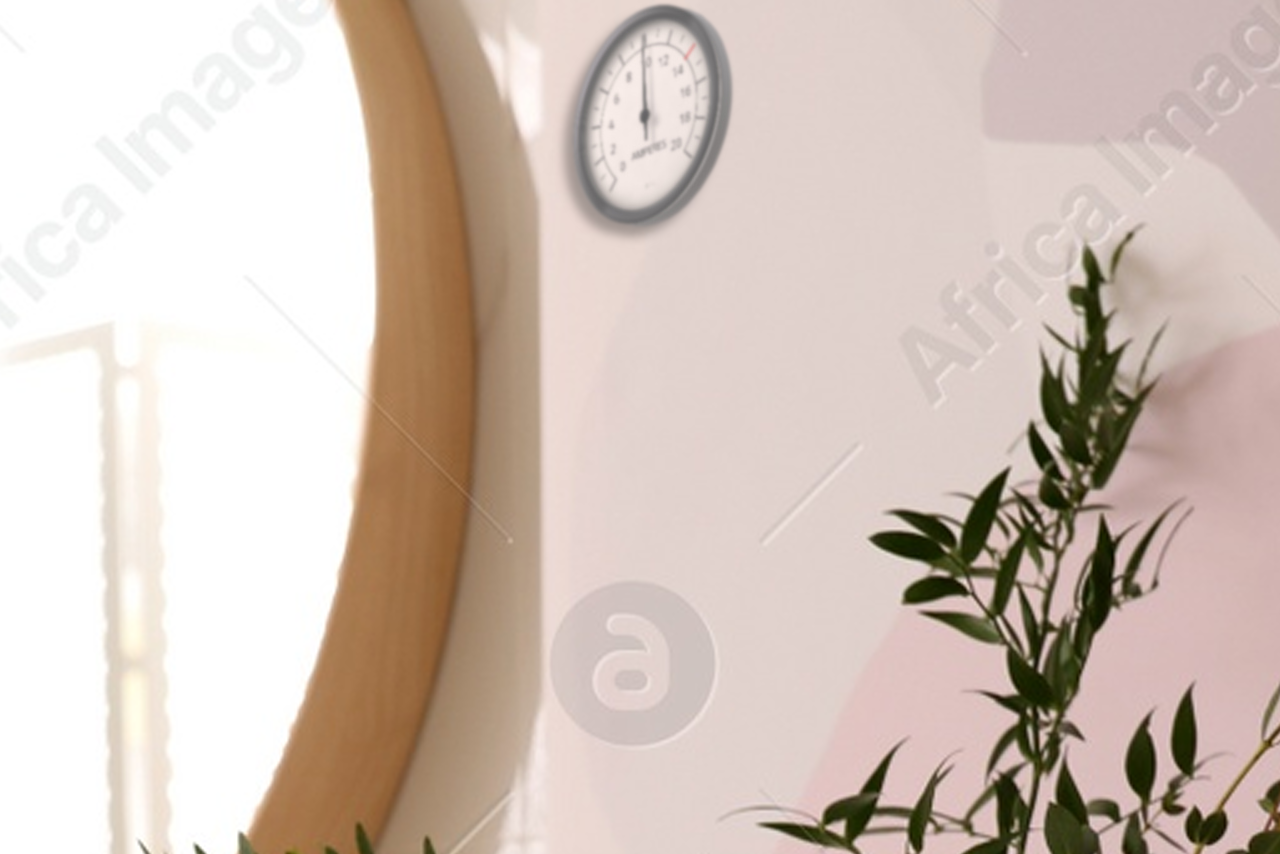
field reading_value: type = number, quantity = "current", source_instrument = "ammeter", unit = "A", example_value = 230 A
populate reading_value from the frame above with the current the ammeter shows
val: 10 A
